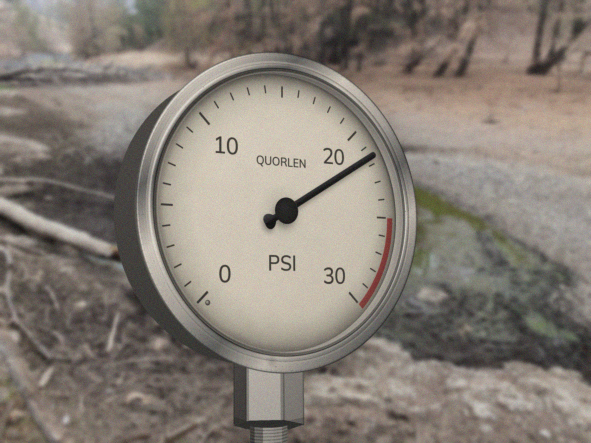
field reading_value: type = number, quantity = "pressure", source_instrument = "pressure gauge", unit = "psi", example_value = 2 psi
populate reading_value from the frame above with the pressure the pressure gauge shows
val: 21.5 psi
